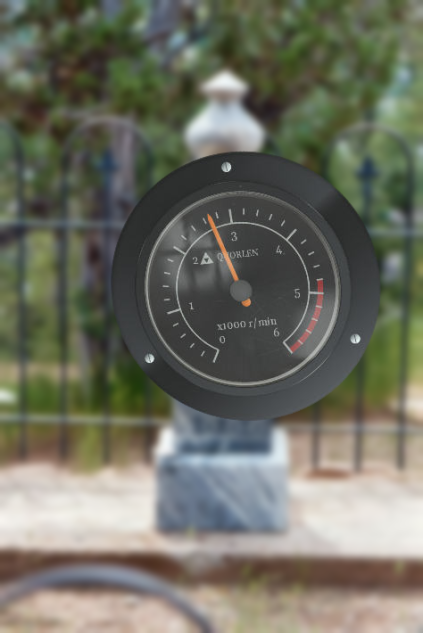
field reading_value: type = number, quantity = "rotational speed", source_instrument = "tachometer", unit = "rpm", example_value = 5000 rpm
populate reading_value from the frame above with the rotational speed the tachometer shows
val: 2700 rpm
